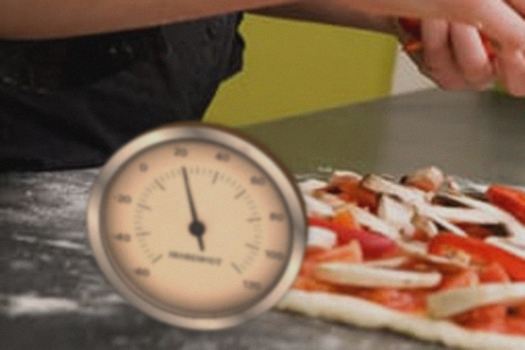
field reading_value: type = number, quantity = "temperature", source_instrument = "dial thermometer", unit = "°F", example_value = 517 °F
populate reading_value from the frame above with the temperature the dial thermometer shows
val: 20 °F
